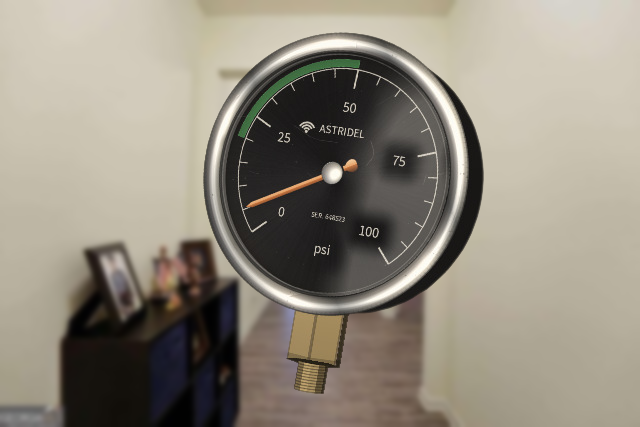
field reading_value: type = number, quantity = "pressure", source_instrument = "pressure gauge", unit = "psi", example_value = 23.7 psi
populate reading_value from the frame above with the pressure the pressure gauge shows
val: 5 psi
